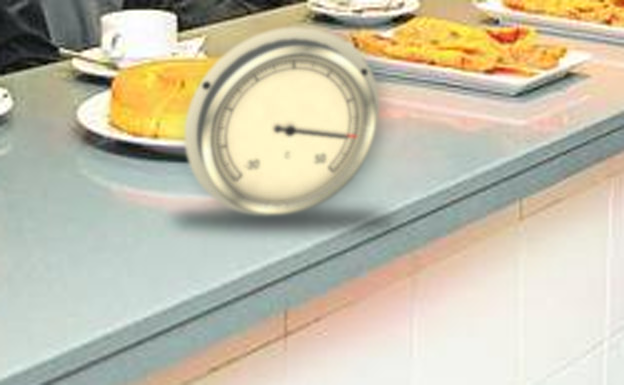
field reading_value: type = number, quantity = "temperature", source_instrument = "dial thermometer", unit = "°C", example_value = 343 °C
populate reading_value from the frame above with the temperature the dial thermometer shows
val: 40 °C
